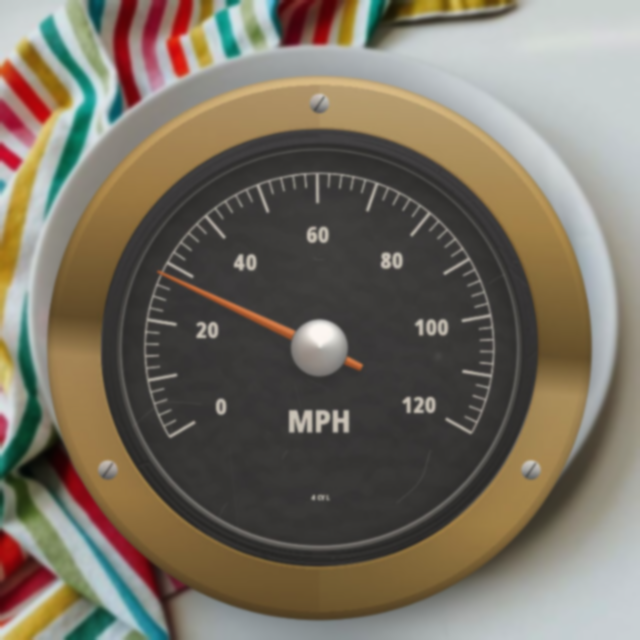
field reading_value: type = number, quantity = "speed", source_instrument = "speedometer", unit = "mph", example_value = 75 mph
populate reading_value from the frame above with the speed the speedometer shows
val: 28 mph
